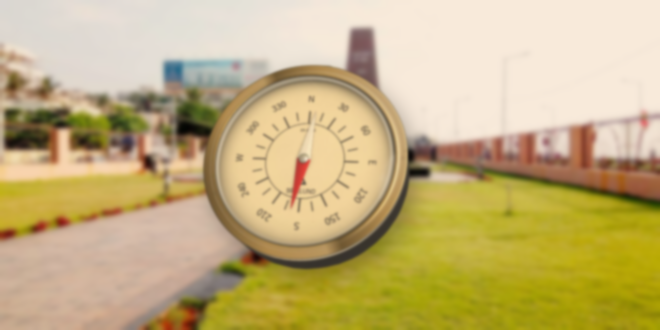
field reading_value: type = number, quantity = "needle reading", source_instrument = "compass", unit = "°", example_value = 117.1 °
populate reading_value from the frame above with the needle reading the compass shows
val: 187.5 °
